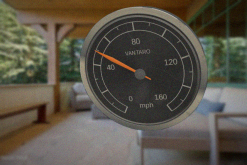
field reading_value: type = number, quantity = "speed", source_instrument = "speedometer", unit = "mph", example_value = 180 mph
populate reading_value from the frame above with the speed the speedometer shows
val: 50 mph
